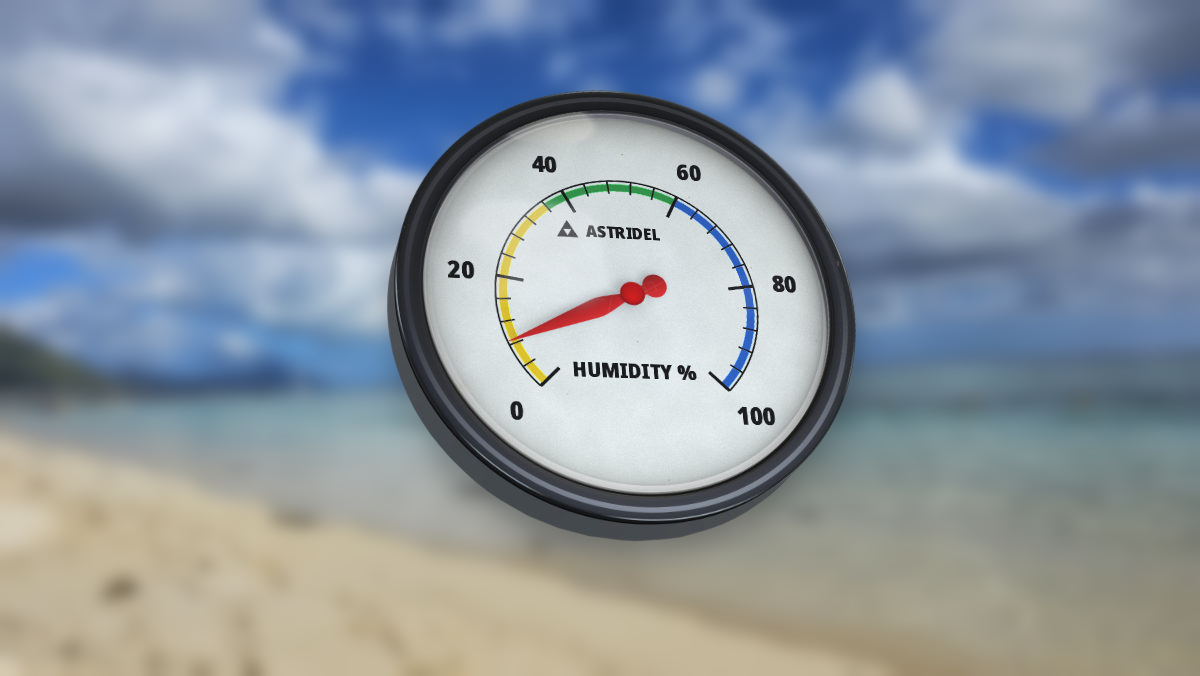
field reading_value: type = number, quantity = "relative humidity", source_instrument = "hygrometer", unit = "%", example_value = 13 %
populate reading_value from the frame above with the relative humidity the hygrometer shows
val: 8 %
